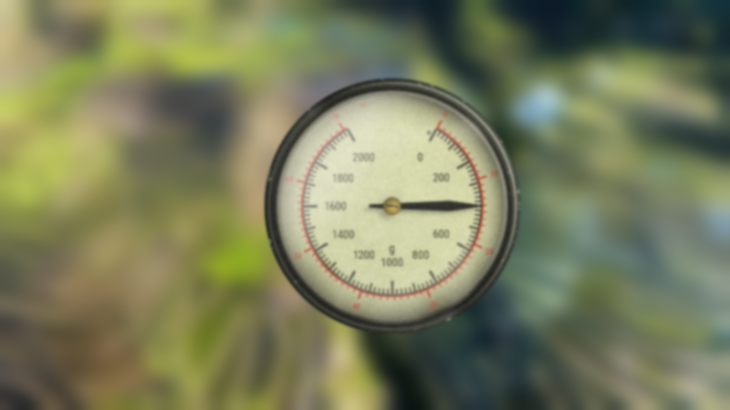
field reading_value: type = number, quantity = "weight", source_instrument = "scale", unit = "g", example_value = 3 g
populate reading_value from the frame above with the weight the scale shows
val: 400 g
